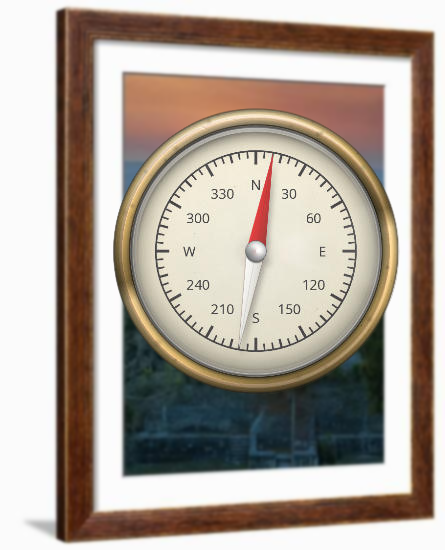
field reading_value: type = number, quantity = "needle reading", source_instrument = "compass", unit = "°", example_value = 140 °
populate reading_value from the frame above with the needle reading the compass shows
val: 10 °
